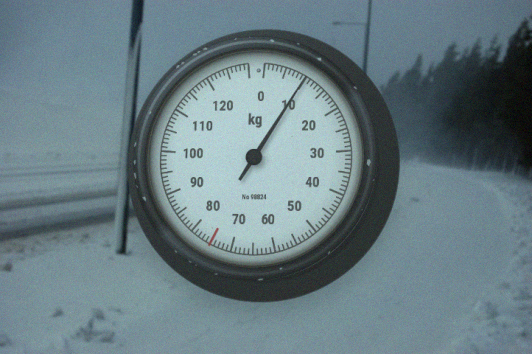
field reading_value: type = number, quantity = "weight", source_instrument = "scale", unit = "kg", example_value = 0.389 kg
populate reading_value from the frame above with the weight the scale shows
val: 10 kg
